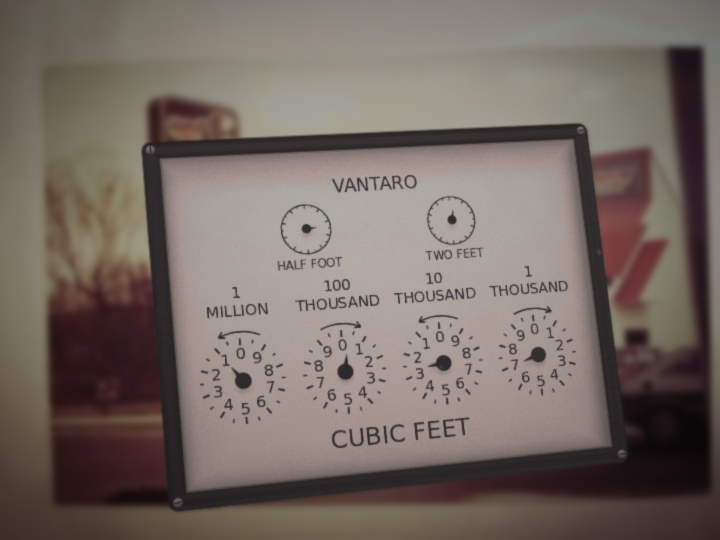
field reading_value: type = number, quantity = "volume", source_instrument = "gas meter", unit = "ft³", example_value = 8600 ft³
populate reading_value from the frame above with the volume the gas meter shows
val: 102700 ft³
